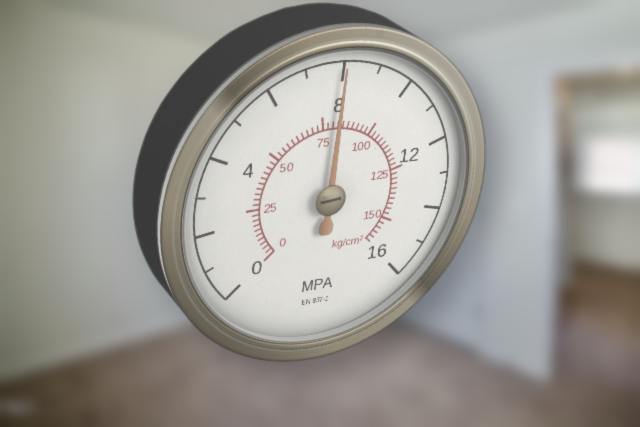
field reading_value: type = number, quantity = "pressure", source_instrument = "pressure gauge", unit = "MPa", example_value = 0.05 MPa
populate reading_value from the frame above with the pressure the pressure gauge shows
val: 8 MPa
